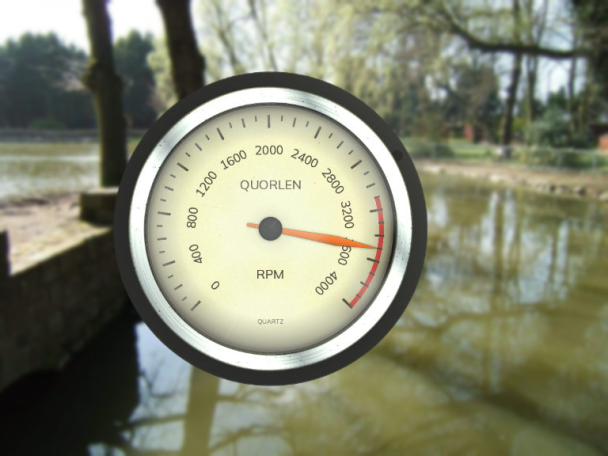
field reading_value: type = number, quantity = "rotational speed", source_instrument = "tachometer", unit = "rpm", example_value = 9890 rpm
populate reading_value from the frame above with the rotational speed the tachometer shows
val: 3500 rpm
